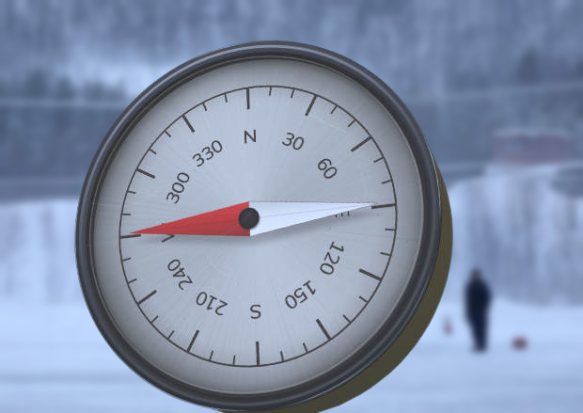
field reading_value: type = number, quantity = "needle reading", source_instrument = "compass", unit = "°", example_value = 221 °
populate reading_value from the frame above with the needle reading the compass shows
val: 270 °
